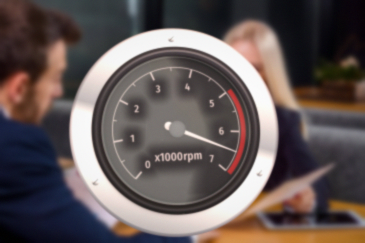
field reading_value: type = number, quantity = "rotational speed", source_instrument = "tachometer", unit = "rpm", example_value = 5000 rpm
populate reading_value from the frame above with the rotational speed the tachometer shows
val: 6500 rpm
